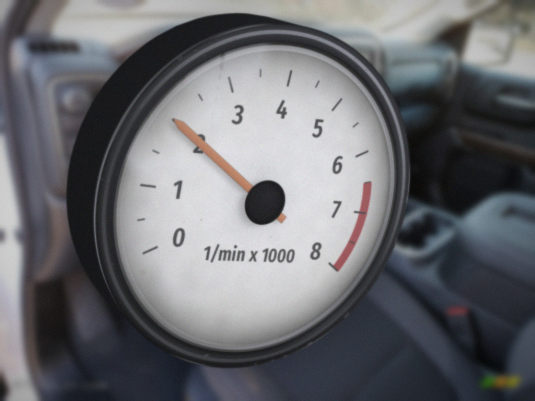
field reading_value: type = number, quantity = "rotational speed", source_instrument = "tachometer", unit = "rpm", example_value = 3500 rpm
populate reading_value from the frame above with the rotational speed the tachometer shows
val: 2000 rpm
